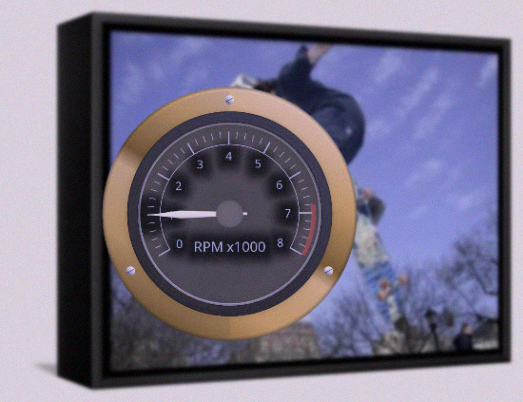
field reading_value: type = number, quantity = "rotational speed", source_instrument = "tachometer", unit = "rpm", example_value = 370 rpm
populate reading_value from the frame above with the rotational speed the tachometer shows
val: 1000 rpm
